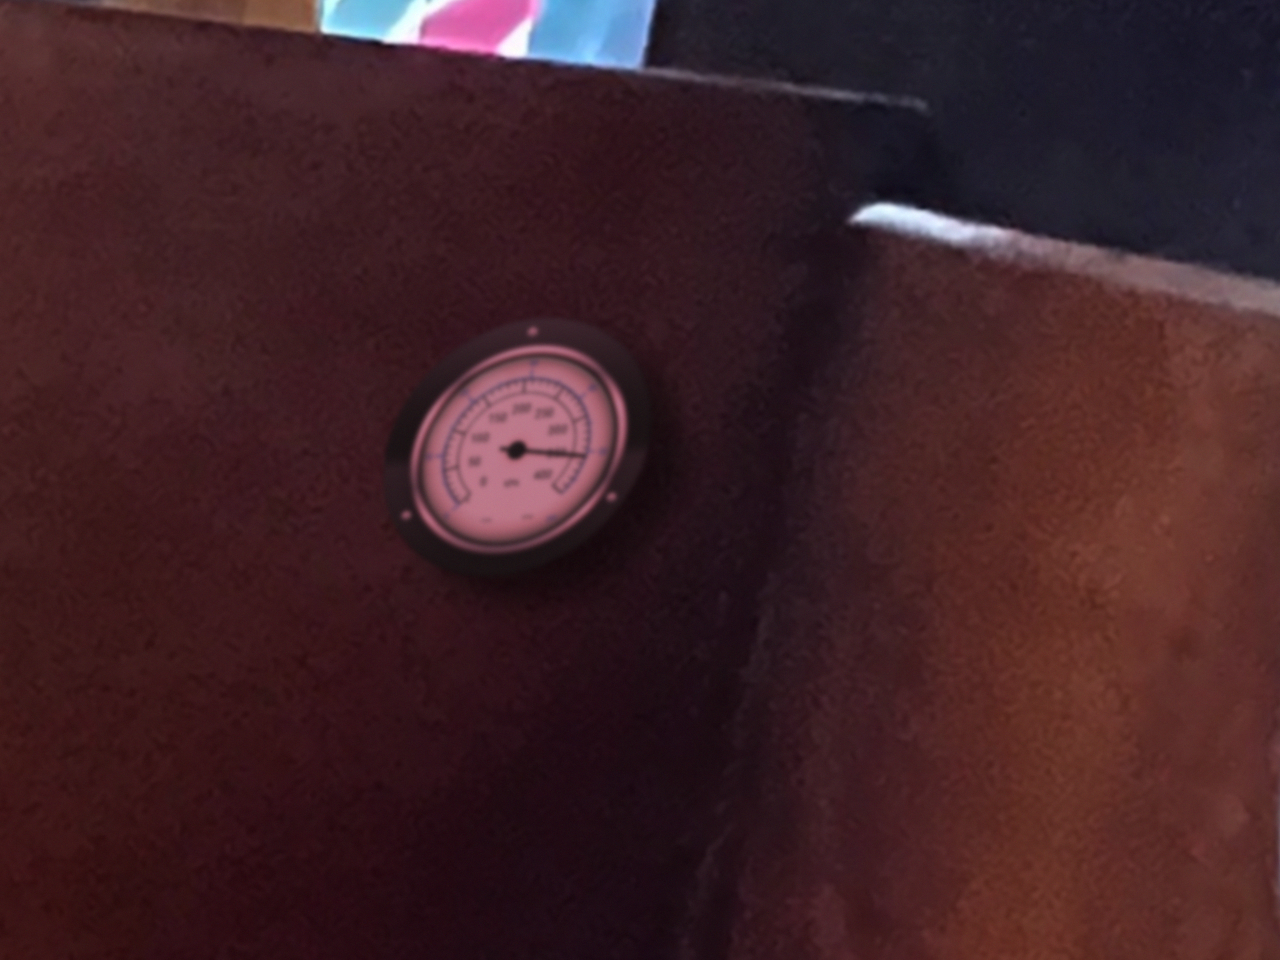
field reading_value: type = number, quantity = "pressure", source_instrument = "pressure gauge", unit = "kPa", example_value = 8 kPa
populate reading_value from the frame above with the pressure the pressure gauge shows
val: 350 kPa
